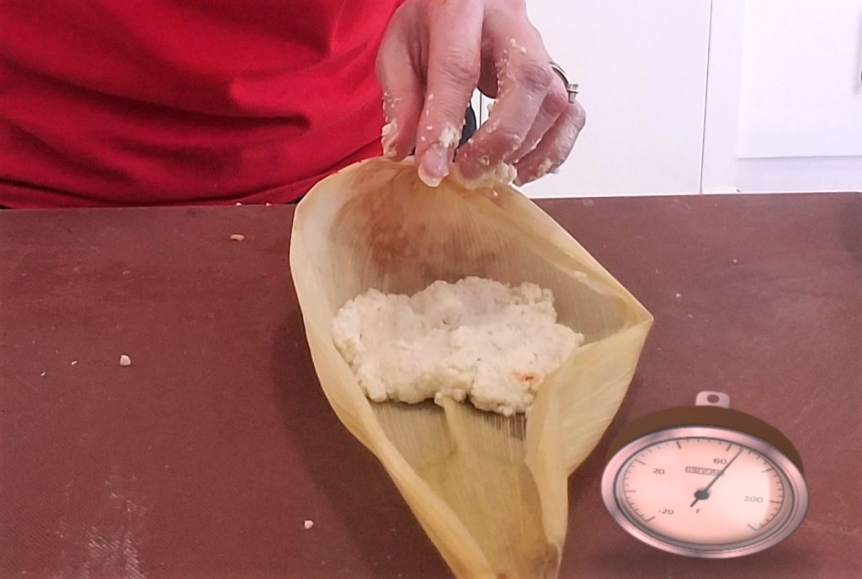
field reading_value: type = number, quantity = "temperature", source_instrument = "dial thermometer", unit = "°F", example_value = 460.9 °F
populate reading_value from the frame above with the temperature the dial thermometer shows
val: 64 °F
